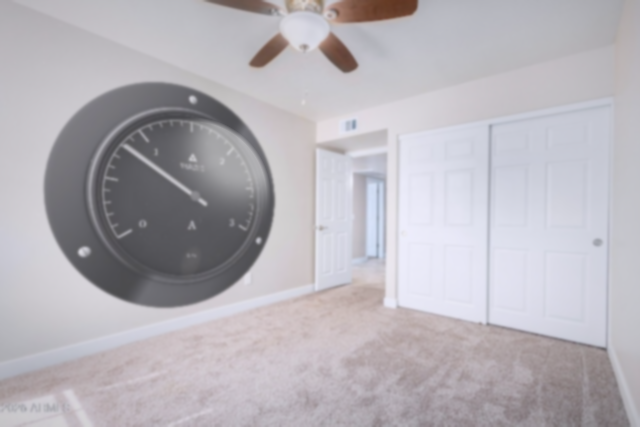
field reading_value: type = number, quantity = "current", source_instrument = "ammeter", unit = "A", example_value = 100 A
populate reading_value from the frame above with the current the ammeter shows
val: 0.8 A
